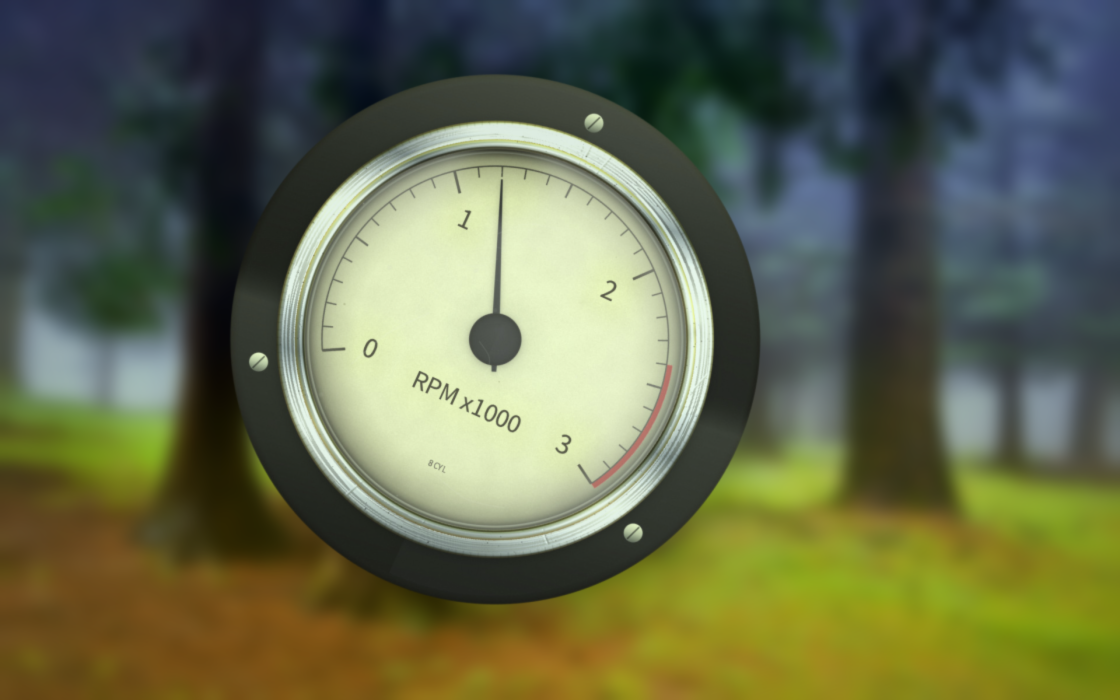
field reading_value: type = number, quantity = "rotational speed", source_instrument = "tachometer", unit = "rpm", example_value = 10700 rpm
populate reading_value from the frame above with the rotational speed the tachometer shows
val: 1200 rpm
